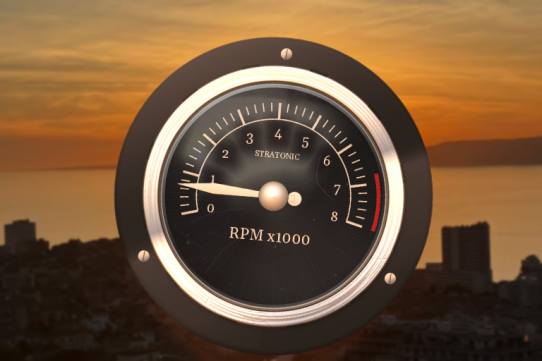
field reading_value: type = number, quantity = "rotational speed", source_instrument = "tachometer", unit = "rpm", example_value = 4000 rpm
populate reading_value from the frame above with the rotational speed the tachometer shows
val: 700 rpm
